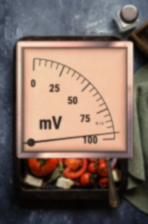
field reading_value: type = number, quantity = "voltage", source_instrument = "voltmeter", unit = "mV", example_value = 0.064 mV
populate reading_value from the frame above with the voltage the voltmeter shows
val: 95 mV
